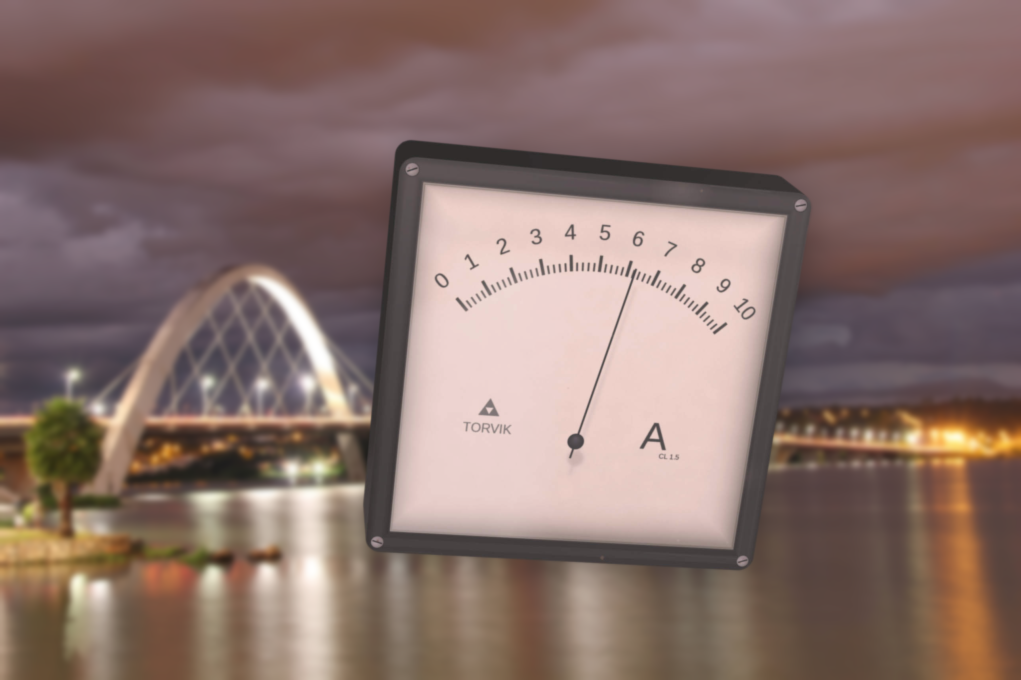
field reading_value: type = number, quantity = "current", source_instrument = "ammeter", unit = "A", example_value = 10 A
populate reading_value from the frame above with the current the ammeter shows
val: 6.2 A
